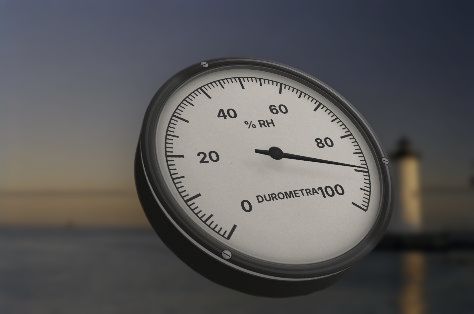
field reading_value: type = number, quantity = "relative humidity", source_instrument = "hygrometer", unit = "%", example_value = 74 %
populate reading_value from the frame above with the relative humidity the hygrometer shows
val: 90 %
